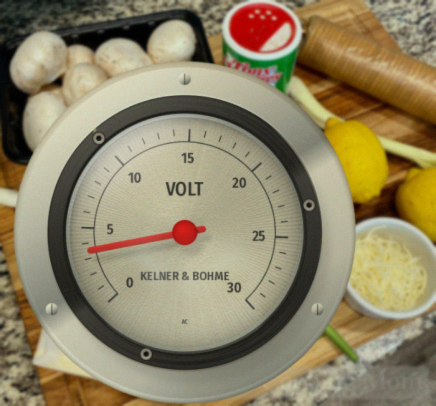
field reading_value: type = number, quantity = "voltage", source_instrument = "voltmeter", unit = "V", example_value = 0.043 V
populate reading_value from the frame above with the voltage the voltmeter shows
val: 3.5 V
